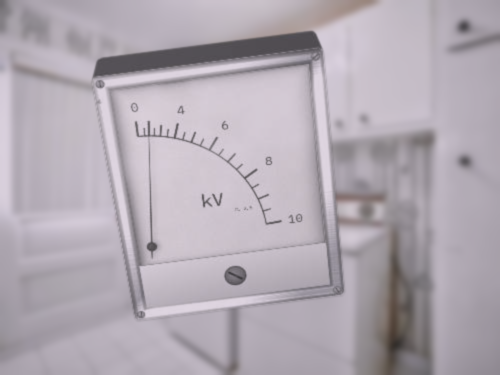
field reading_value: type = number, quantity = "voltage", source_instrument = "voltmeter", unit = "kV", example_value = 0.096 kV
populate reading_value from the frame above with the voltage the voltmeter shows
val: 2 kV
